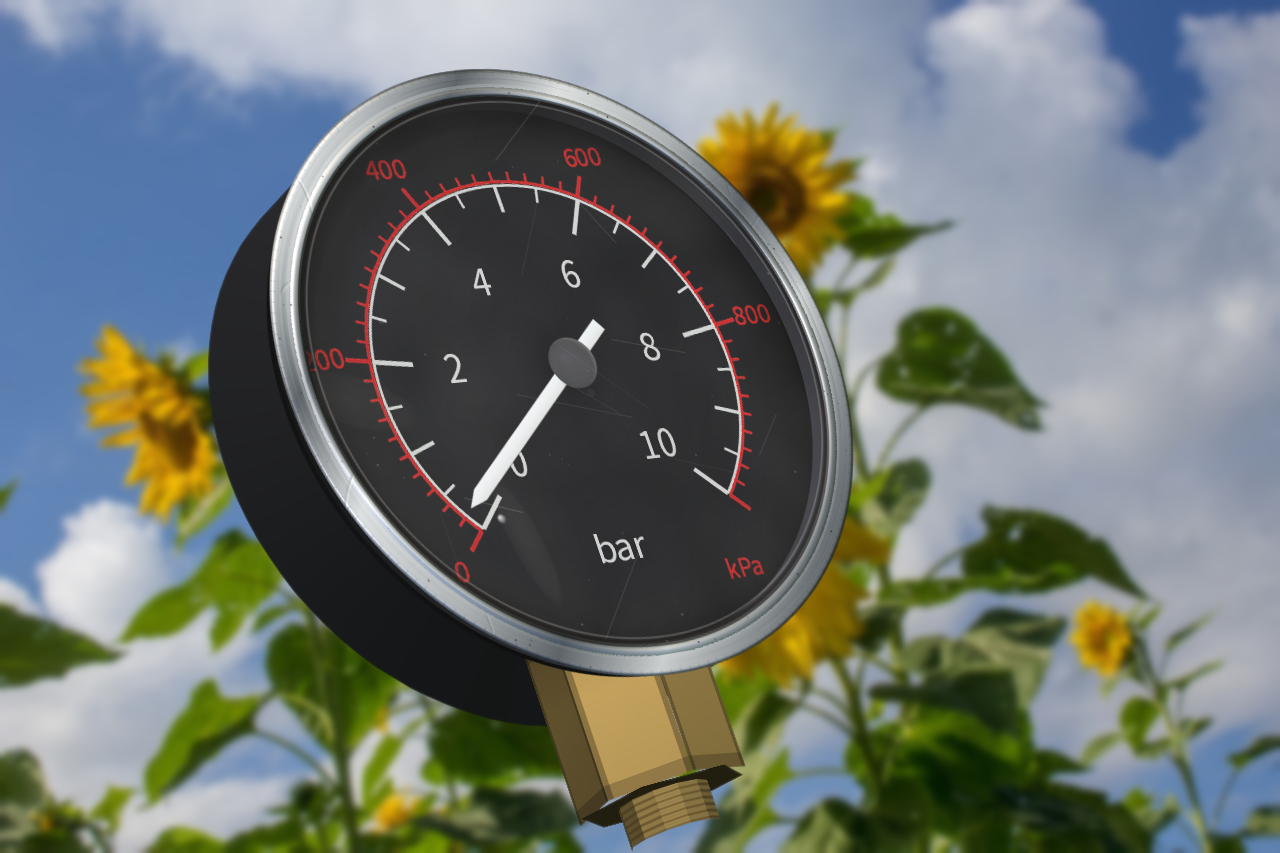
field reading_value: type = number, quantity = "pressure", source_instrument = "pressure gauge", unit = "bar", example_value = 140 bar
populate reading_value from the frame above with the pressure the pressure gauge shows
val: 0.25 bar
